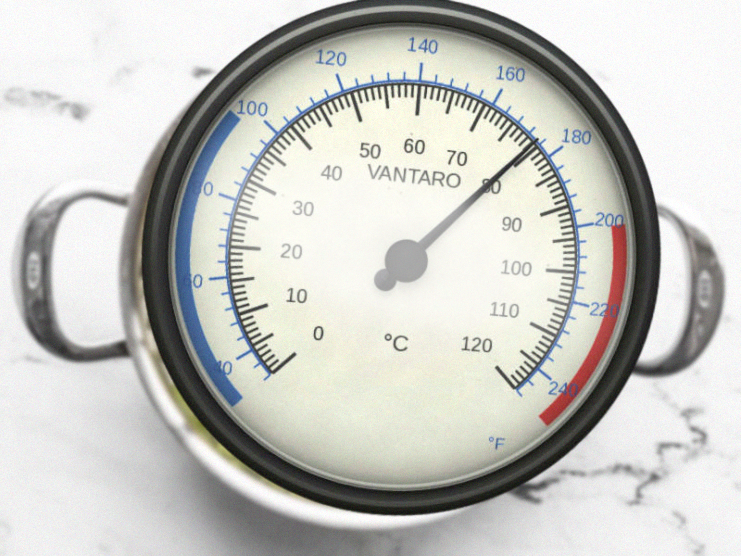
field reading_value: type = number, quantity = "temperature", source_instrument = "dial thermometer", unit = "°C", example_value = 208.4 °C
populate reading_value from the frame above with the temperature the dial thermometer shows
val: 79 °C
